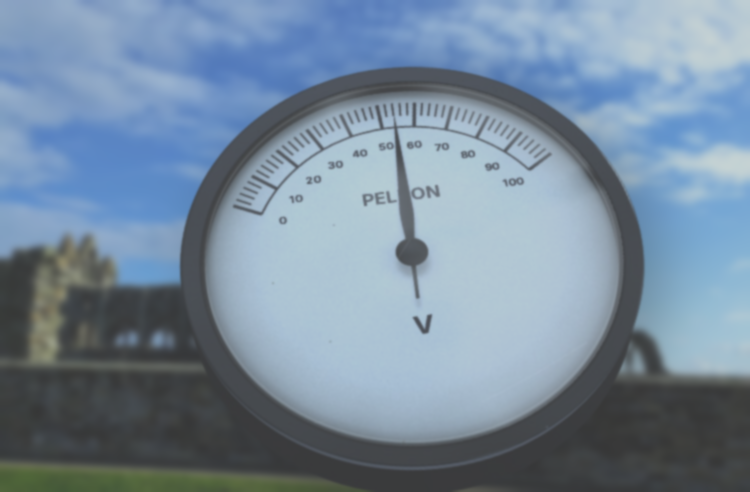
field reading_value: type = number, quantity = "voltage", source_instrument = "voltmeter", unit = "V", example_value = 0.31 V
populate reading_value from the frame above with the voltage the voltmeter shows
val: 54 V
